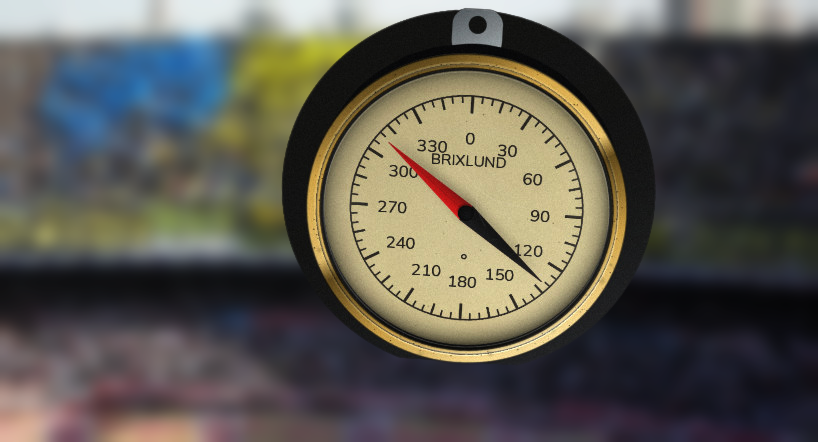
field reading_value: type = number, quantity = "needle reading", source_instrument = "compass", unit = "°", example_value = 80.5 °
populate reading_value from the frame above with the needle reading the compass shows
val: 310 °
